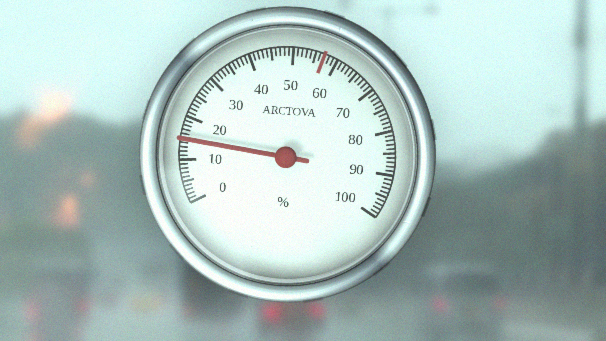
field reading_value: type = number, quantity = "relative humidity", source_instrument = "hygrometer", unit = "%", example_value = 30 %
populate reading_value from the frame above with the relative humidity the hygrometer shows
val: 15 %
